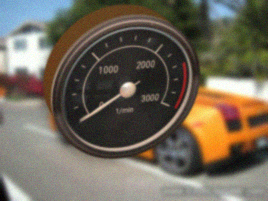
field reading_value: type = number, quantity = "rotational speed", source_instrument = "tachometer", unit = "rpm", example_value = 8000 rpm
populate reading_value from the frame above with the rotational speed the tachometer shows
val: 0 rpm
